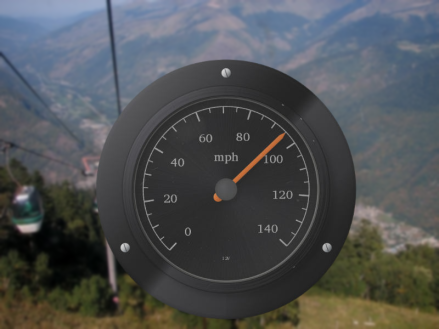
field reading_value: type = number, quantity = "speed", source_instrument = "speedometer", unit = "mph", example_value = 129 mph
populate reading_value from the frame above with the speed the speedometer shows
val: 95 mph
